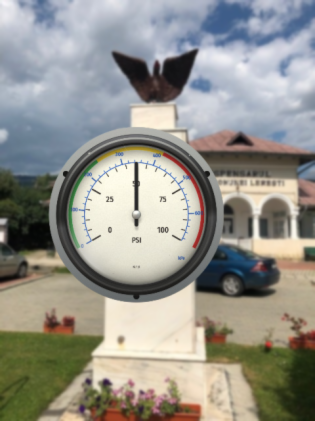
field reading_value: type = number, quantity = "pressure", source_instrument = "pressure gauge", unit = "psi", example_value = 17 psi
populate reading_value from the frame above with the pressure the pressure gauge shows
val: 50 psi
